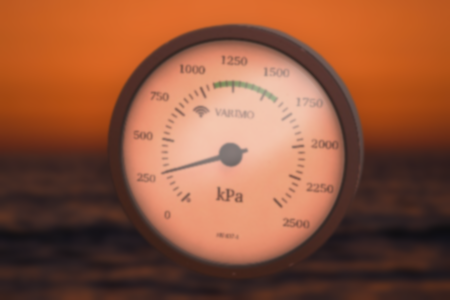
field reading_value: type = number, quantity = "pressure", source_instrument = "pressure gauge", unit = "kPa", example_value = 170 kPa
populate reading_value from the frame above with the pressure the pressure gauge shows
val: 250 kPa
